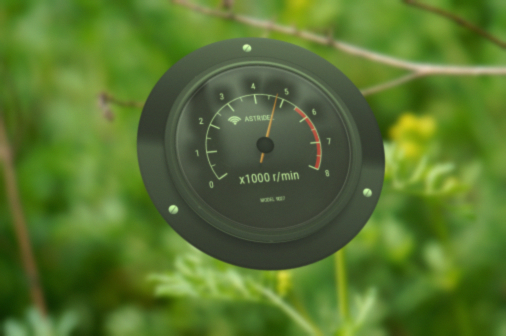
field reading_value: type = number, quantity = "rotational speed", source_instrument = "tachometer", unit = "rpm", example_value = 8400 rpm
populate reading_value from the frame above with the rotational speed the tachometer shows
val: 4750 rpm
